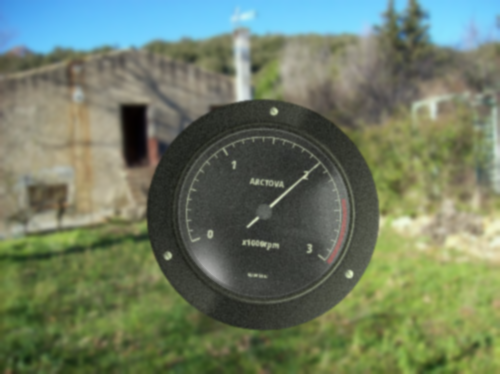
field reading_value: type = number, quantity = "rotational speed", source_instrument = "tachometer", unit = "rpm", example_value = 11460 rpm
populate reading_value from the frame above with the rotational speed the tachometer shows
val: 2000 rpm
